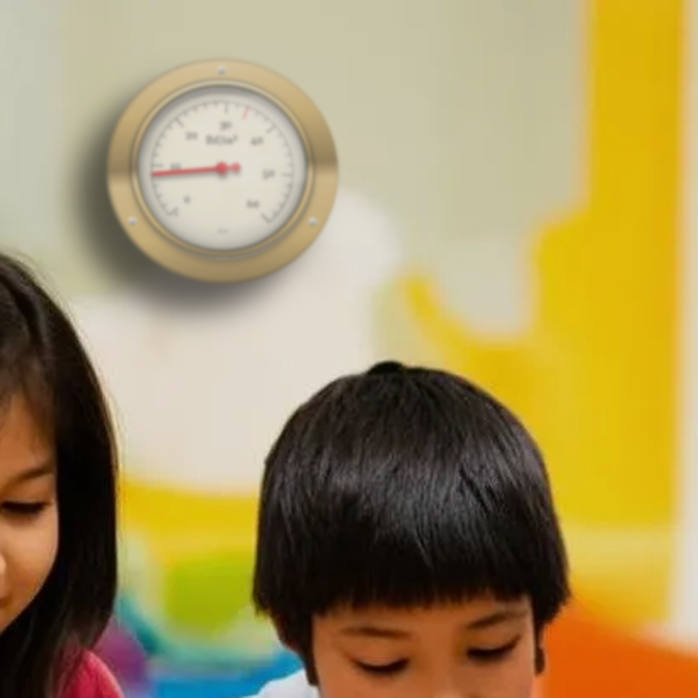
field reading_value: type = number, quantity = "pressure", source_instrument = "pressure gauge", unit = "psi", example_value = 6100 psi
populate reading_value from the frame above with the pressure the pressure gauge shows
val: 8 psi
